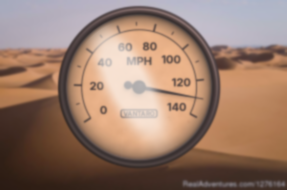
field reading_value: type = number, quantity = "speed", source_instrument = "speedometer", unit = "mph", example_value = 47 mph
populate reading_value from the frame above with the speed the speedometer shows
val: 130 mph
